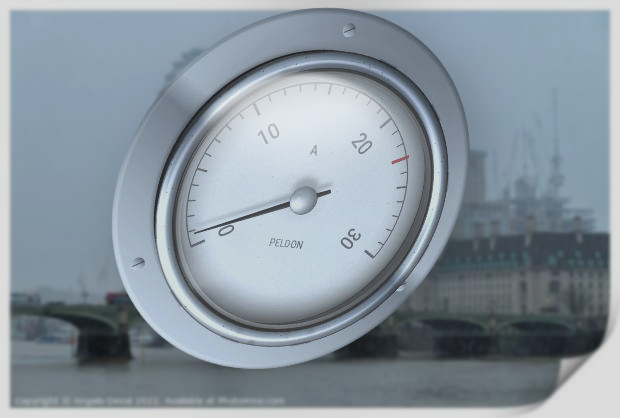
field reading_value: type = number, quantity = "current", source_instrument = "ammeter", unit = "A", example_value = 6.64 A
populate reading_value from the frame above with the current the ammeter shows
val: 1 A
